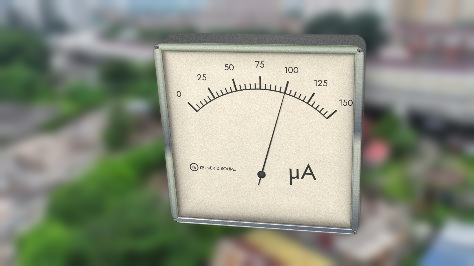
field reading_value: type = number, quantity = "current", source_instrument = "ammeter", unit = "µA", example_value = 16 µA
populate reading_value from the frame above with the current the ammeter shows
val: 100 µA
